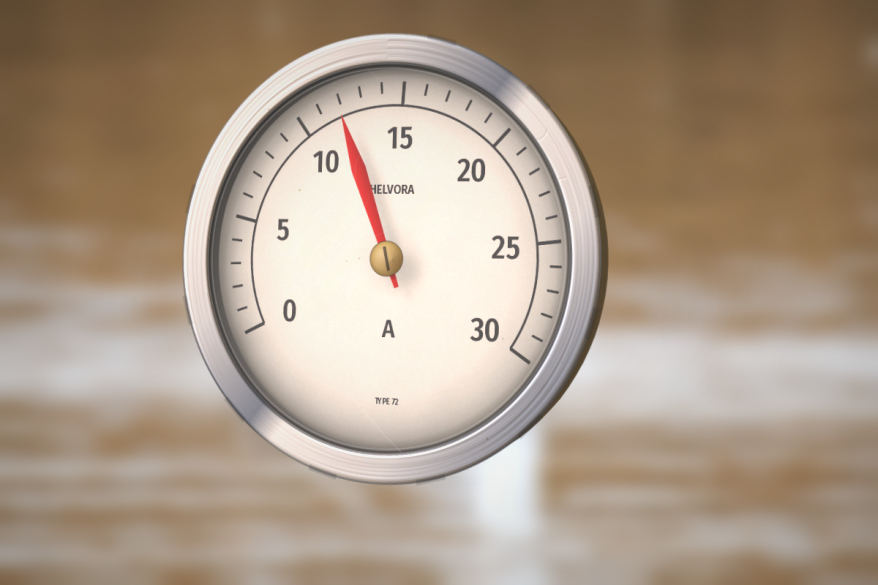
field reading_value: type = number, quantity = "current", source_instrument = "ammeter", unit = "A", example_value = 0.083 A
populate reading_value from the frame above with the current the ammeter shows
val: 12 A
